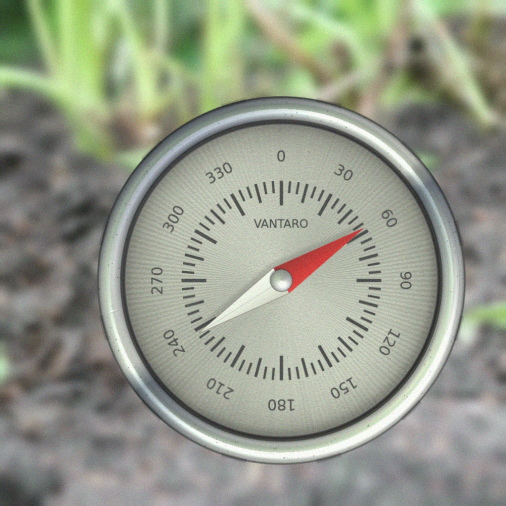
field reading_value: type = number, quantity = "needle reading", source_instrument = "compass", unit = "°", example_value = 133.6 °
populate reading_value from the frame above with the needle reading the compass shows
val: 57.5 °
